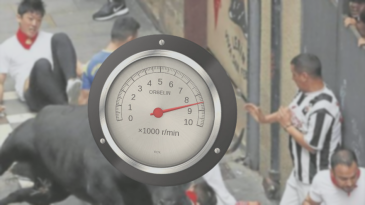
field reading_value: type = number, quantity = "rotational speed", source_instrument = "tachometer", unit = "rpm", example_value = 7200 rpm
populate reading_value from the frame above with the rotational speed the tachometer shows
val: 8500 rpm
